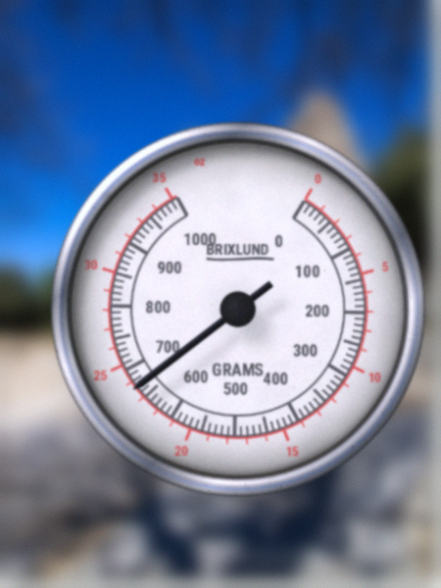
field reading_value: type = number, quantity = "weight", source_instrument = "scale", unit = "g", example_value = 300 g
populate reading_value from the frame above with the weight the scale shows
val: 670 g
